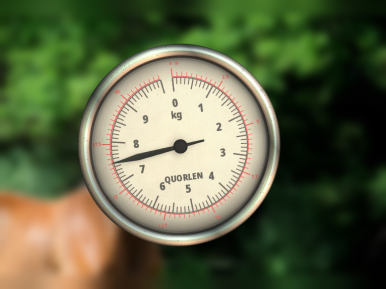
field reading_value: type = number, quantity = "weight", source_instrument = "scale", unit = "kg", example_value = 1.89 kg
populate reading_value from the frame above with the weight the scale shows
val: 7.5 kg
